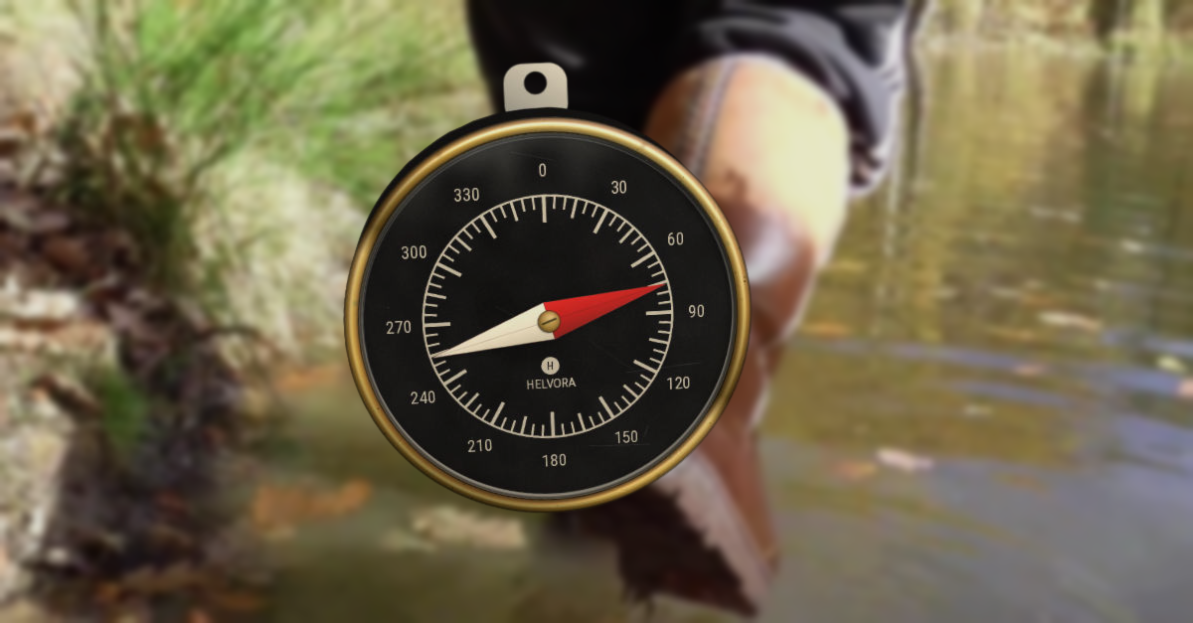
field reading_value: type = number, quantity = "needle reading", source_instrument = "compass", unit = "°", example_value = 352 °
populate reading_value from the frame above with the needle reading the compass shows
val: 75 °
